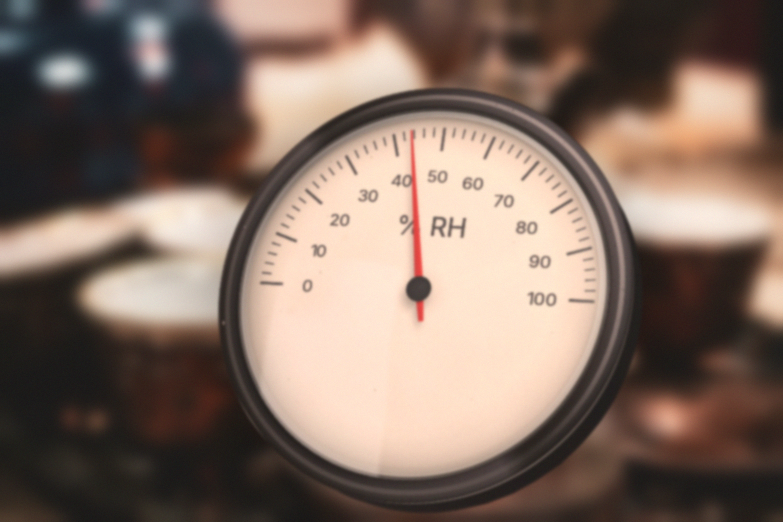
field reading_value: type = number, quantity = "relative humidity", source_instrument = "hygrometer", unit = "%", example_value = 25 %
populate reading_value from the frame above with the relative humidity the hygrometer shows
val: 44 %
